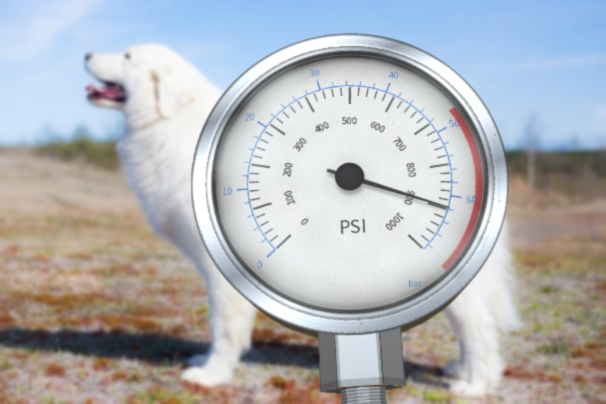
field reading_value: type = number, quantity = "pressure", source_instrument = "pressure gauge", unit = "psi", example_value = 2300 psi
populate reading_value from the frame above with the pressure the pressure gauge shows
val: 900 psi
